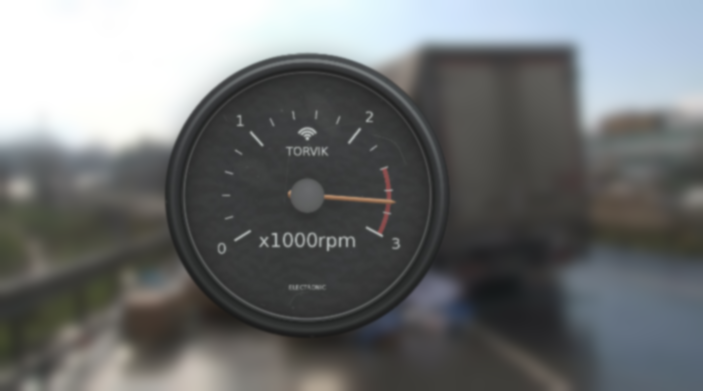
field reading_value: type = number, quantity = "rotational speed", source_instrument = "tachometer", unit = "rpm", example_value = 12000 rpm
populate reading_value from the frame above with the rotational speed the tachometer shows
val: 2700 rpm
